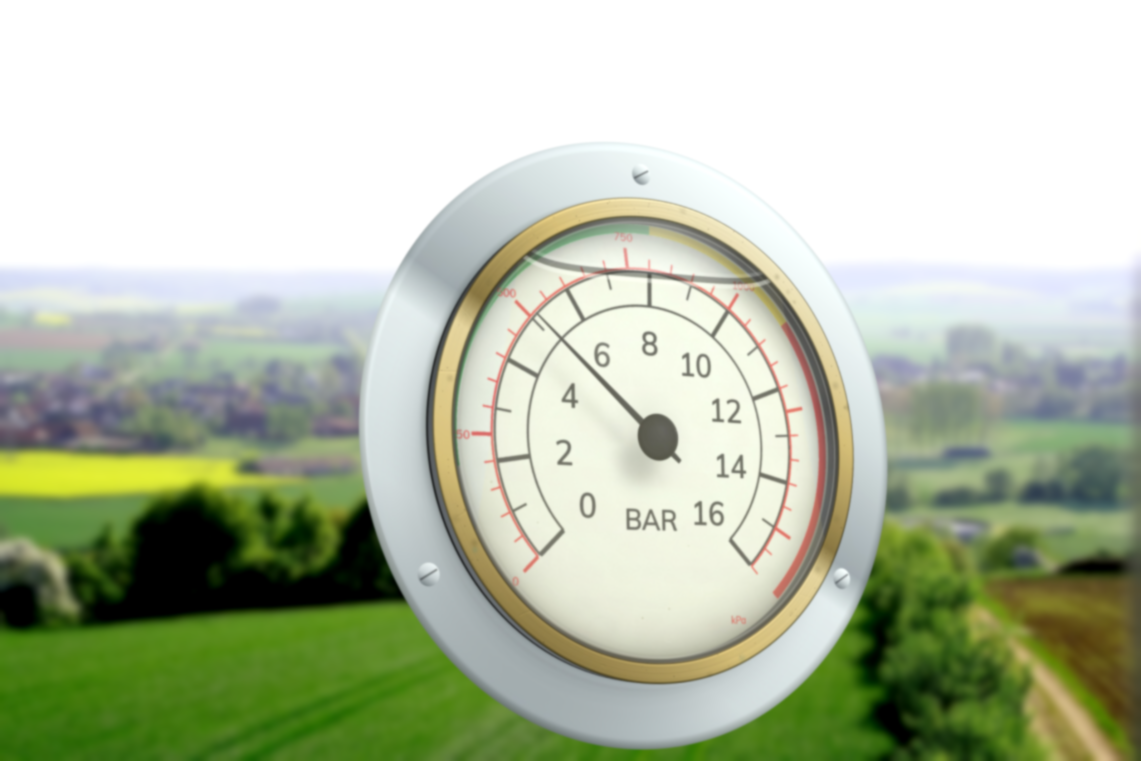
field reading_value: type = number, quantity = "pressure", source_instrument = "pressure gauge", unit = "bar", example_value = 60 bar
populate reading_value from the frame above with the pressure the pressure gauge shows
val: 5 bar
